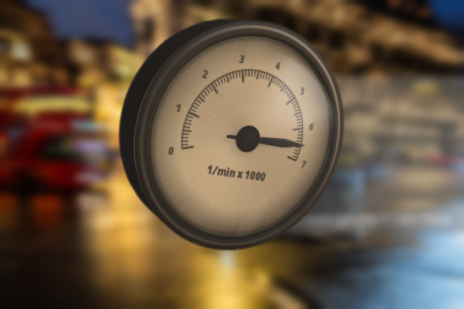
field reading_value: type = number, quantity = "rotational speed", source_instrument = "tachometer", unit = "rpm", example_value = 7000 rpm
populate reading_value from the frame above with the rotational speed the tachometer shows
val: 6500 rpm
